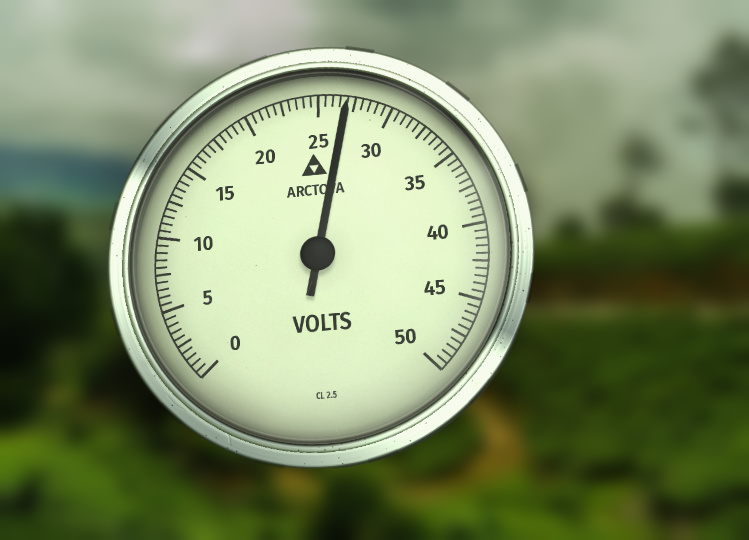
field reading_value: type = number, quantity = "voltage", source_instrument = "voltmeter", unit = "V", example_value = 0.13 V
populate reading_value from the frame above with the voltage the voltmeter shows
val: 27 V
